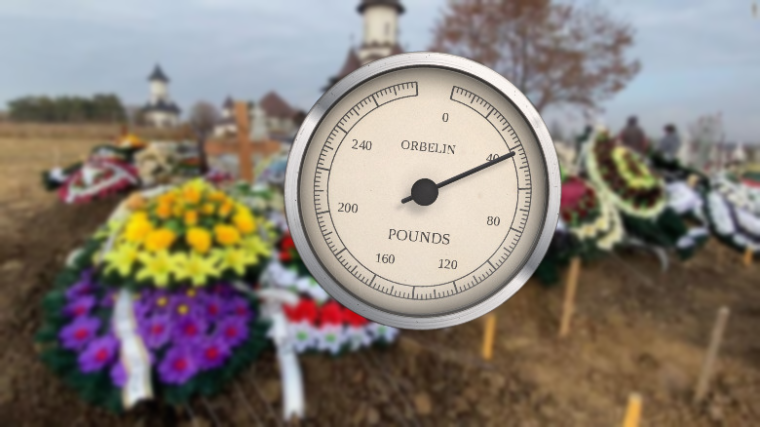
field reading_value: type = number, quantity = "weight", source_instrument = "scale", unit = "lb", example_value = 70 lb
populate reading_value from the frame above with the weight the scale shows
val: 42 lb
